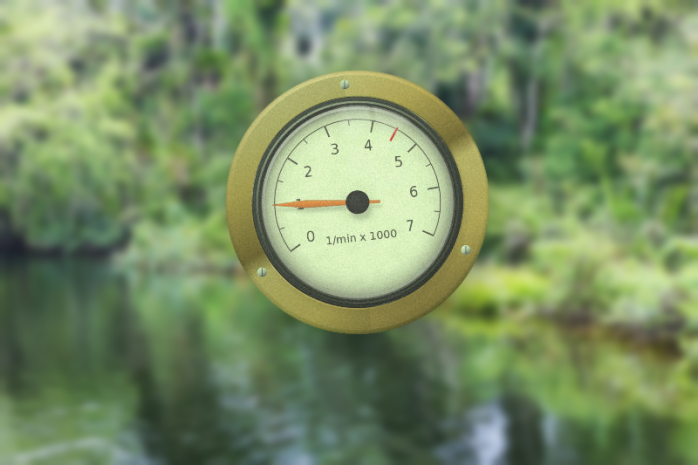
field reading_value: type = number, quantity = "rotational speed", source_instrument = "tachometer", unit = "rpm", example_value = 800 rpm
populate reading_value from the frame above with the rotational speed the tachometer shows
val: 1000 rpm
